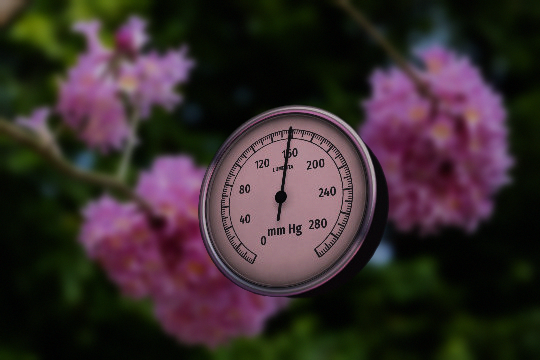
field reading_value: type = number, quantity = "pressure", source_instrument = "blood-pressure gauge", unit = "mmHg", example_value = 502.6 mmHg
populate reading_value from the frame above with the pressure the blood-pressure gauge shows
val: 160 mmHg
